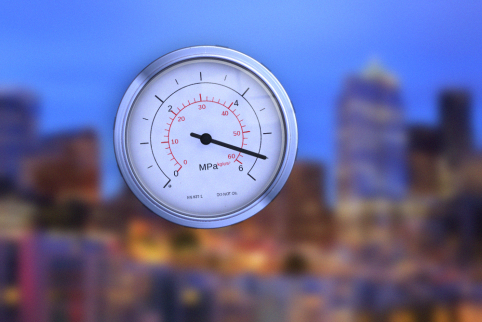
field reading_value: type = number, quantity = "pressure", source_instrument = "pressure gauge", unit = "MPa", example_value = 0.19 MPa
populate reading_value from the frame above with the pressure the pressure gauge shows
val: 5.5 MPa
